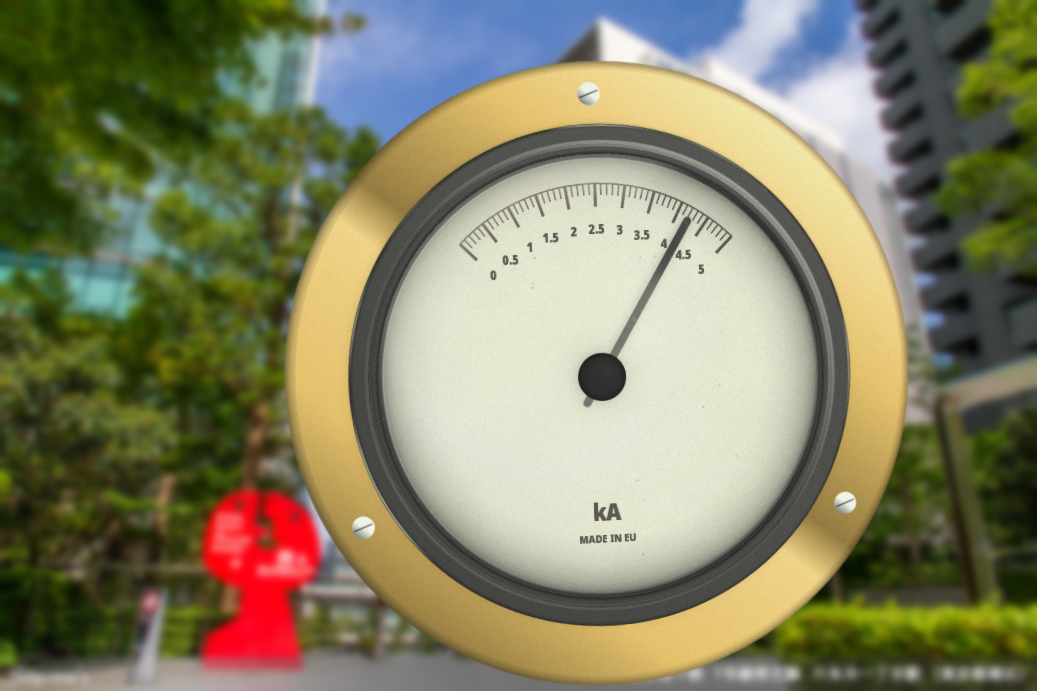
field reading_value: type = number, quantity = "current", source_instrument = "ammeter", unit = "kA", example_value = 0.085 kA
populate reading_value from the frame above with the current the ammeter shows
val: 4.2 kA
